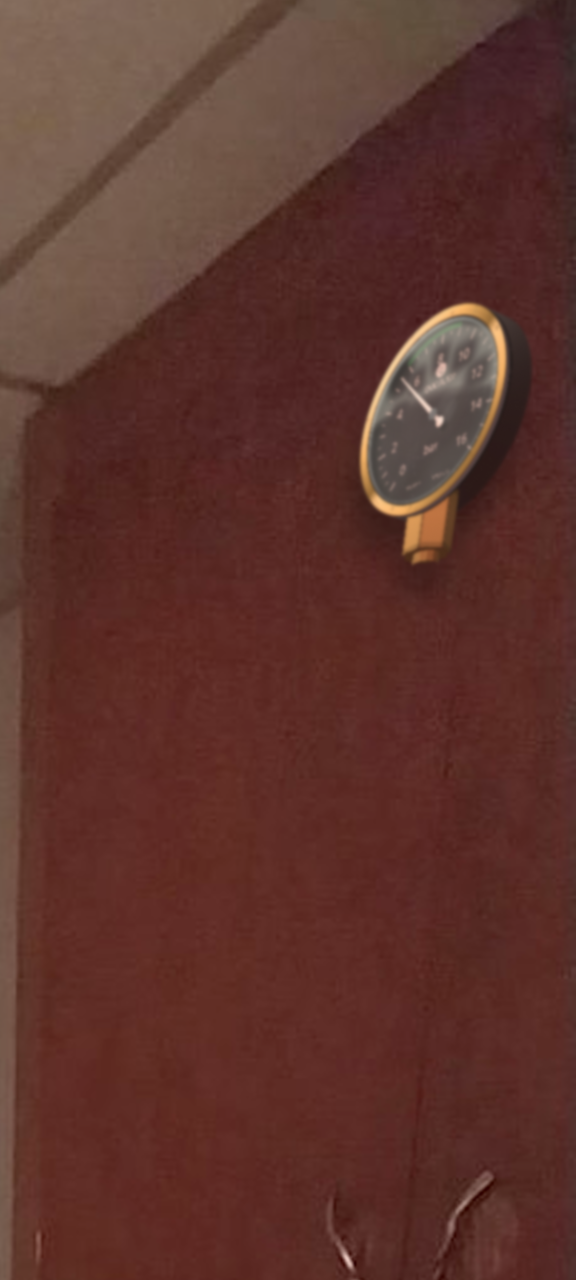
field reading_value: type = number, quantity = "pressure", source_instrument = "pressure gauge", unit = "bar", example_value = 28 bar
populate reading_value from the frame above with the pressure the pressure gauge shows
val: 5.5 bar
